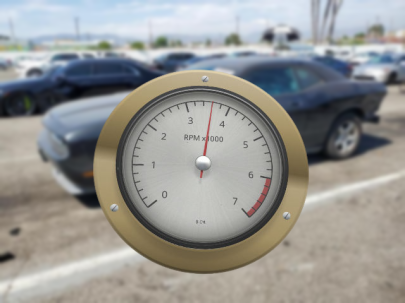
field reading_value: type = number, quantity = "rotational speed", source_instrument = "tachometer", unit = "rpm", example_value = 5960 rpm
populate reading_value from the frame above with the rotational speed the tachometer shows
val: 3600 rpm
